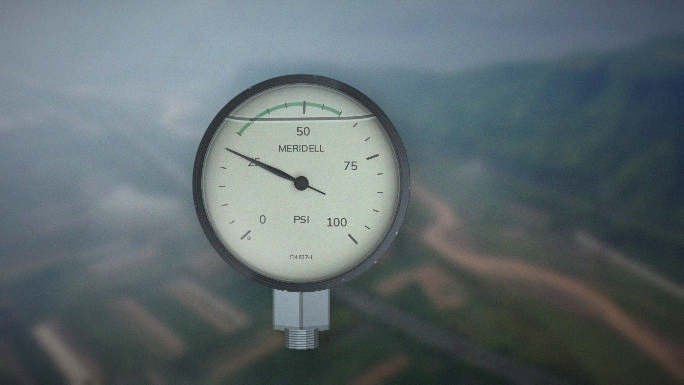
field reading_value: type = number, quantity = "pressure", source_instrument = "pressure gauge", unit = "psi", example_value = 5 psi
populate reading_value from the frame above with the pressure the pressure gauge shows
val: 25 psi
